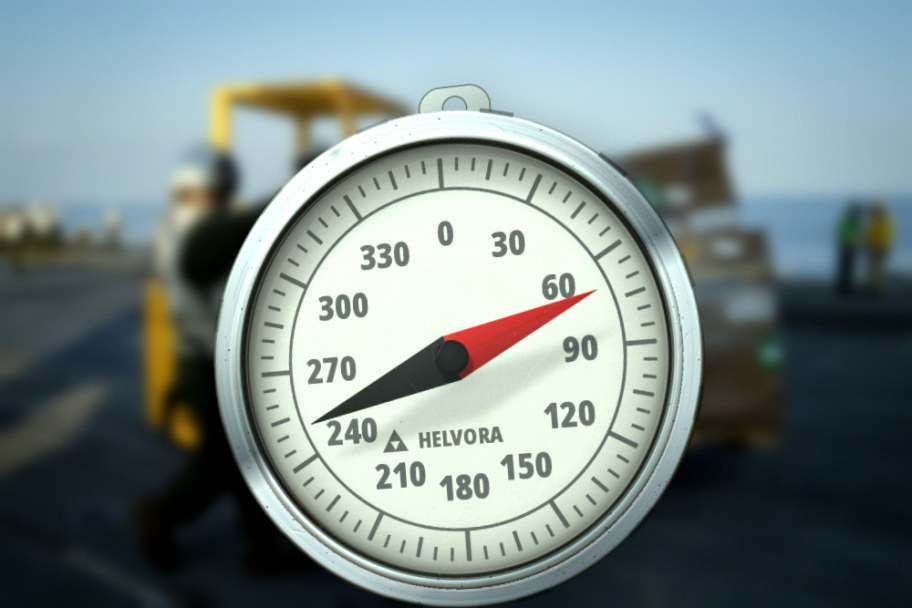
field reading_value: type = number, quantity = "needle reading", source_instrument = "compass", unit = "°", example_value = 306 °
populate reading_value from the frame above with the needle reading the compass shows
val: 70 °
